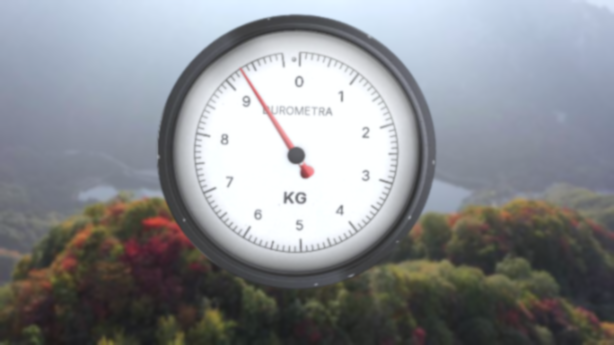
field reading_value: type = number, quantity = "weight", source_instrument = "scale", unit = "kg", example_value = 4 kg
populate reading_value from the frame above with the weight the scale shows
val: 9.3 kg
